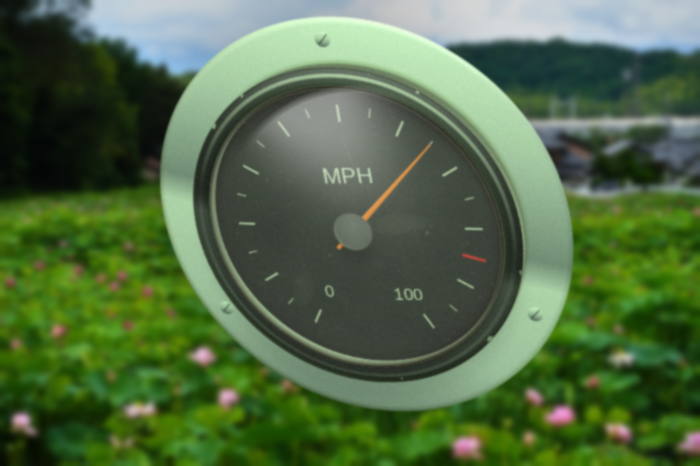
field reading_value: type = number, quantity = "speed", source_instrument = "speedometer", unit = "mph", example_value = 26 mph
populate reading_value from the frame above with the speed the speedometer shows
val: 65 mph
